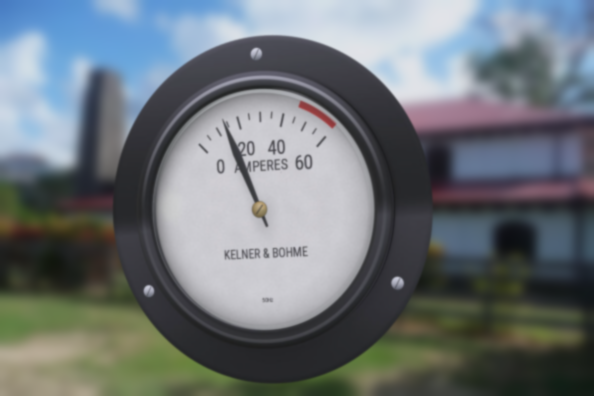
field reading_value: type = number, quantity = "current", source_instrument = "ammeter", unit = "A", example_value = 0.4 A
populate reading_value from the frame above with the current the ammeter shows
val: 15 A
